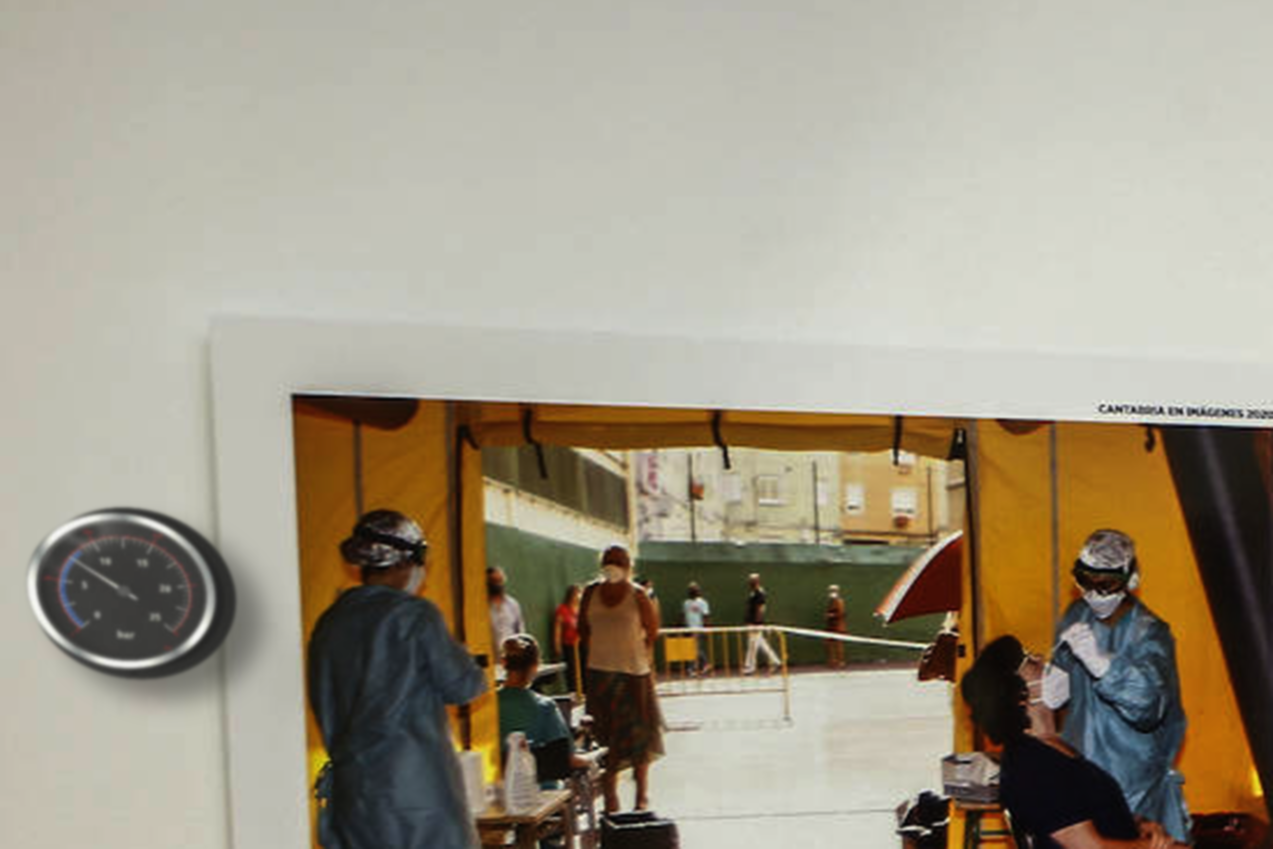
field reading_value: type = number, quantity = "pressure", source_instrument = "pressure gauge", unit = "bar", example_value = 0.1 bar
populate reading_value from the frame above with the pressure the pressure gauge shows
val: 7.5 bar
